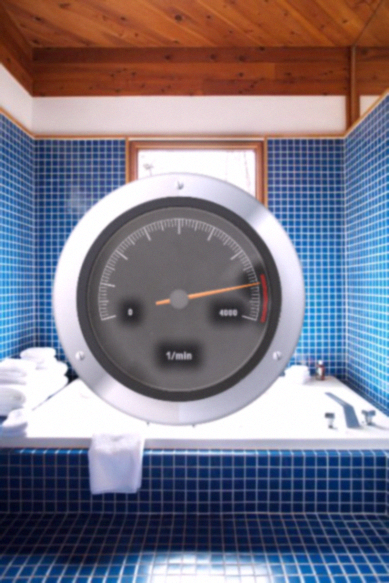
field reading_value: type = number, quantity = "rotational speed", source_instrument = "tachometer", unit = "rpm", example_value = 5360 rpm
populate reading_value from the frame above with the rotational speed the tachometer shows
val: 3500 rpm
